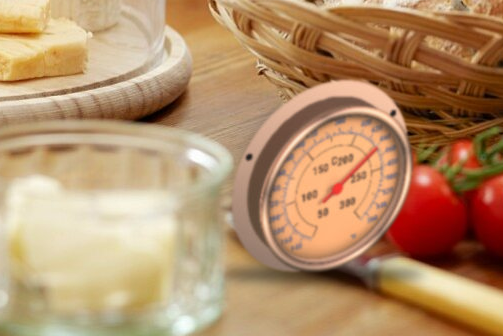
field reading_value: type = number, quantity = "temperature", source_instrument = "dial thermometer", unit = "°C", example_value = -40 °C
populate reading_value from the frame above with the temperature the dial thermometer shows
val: 225 °C
